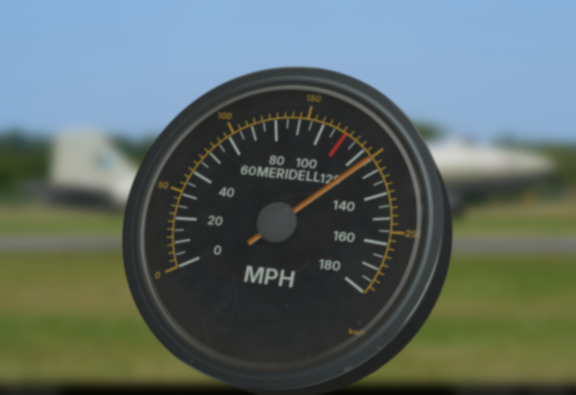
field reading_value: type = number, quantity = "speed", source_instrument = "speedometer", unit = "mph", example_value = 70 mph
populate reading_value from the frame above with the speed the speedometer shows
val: 125 mph
